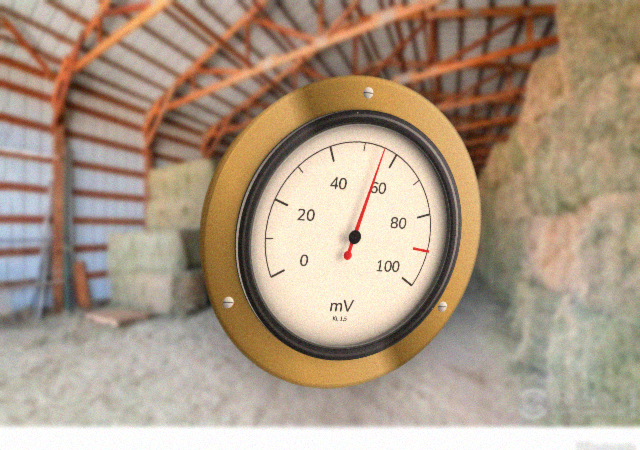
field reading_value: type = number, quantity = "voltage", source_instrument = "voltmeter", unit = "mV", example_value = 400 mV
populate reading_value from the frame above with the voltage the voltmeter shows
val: 55 mV
